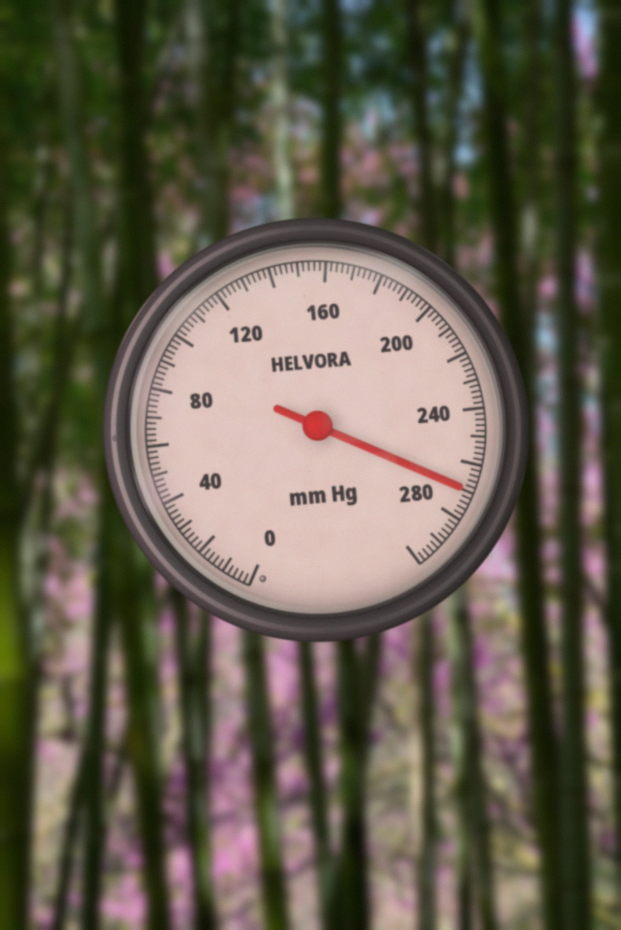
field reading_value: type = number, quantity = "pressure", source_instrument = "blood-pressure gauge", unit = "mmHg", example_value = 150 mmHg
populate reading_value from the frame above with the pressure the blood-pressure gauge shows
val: 270 mmHg
